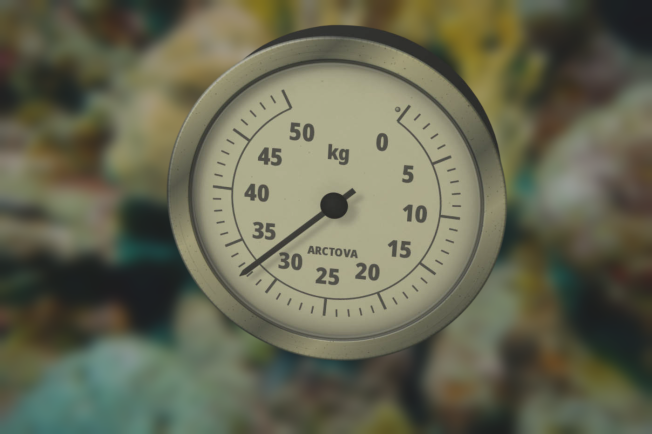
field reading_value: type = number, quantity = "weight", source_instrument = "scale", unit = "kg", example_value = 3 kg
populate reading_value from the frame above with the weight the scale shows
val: 32.5 kg
